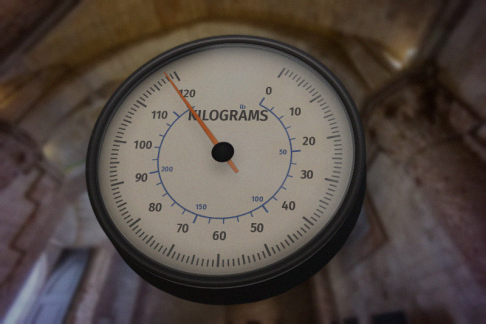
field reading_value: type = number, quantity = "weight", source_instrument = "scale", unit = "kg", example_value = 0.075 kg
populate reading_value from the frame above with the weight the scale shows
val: 118 kg
